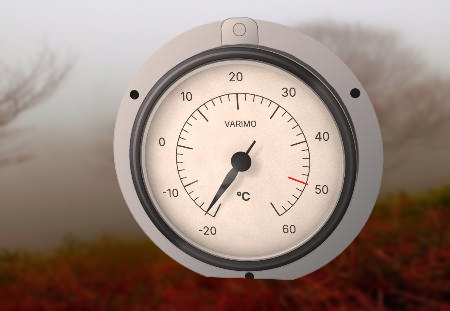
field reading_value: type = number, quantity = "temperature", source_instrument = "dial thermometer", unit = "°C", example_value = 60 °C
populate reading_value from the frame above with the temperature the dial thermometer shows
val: -18 °C
